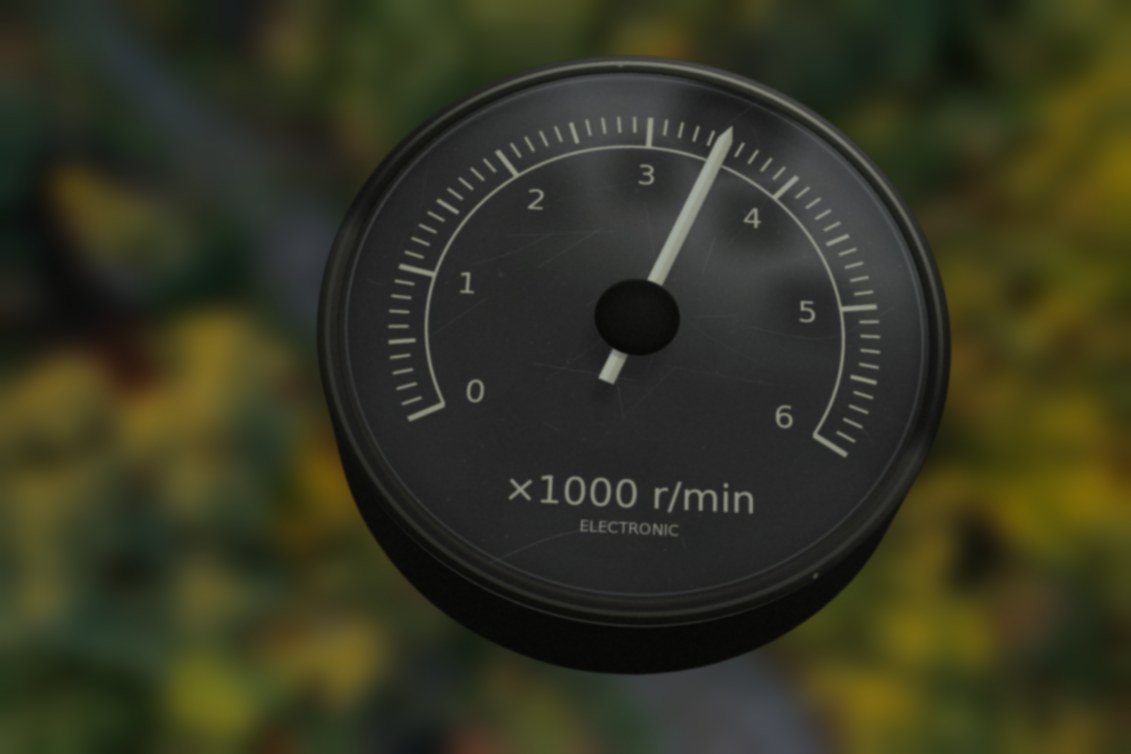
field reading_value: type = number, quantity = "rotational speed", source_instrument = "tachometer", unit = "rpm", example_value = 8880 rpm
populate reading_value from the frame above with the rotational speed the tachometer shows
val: 3500 rpm
